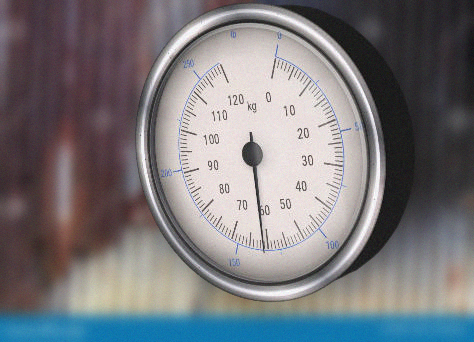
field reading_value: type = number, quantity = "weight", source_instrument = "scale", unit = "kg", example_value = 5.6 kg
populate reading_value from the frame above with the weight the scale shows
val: 60 kg
